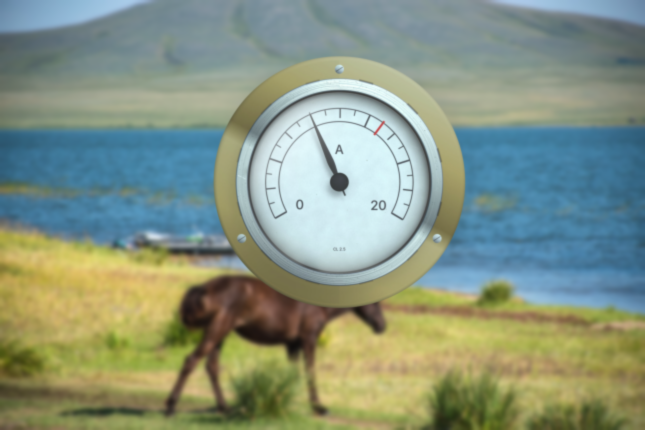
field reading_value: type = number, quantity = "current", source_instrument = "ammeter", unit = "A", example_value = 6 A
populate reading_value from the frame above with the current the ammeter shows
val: 8 A
